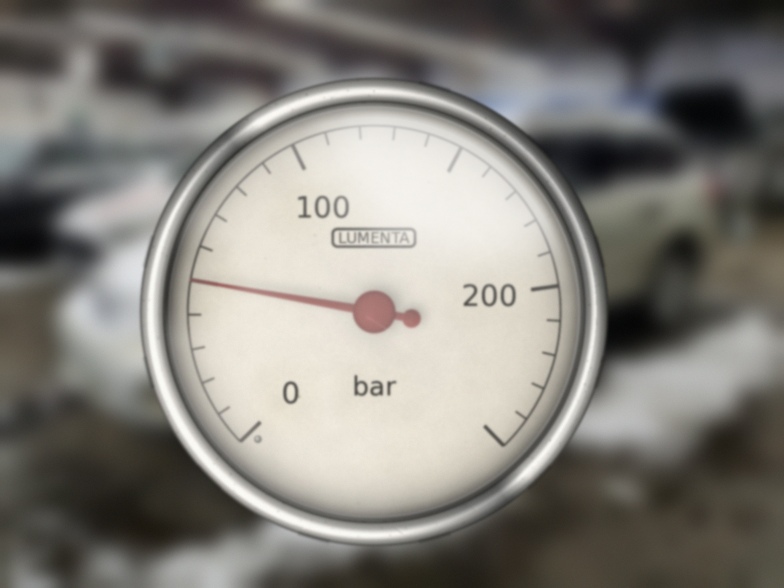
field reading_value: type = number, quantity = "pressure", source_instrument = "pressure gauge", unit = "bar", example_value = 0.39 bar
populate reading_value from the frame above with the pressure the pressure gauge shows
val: 50 bar
